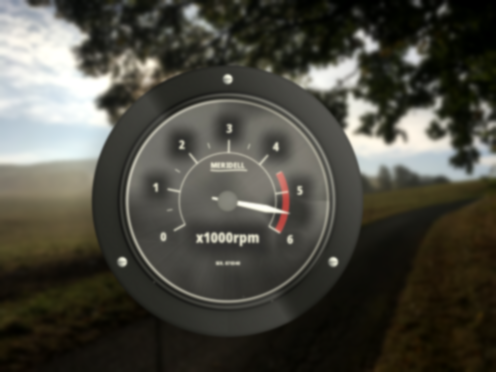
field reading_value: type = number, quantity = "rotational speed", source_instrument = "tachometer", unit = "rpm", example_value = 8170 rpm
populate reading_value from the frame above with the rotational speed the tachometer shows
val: 5500 rpm
